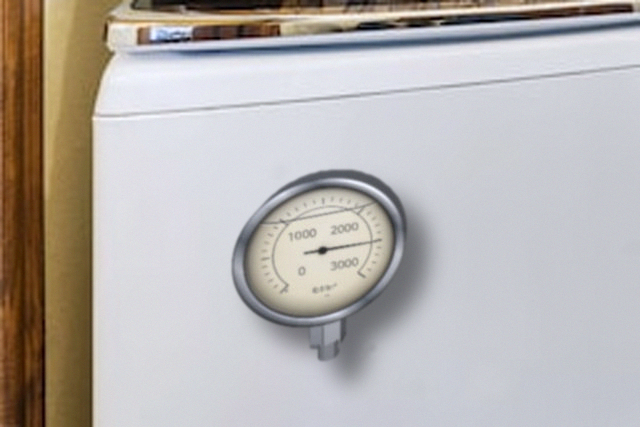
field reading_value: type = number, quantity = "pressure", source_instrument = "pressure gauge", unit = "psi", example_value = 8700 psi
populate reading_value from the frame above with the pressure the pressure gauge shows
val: 2500 psi
